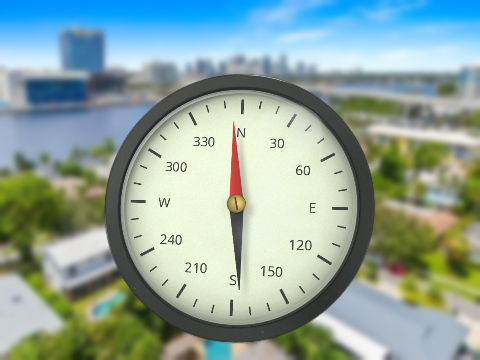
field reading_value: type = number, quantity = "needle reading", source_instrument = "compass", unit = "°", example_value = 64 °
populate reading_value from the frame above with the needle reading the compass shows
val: 355 °
